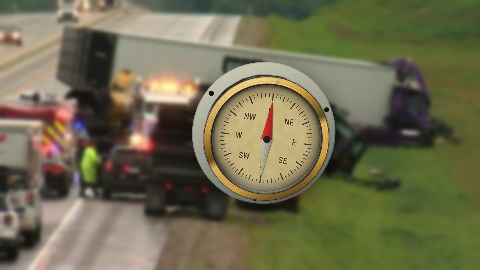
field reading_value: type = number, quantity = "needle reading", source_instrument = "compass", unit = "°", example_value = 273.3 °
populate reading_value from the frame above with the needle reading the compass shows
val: 0 °
